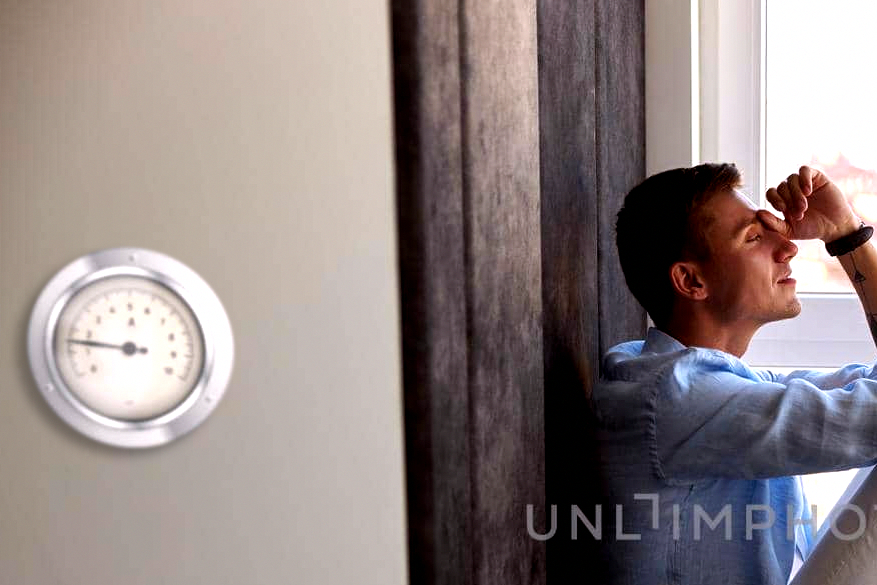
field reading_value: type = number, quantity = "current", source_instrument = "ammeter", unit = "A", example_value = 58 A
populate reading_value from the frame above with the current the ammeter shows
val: 1.5 A
